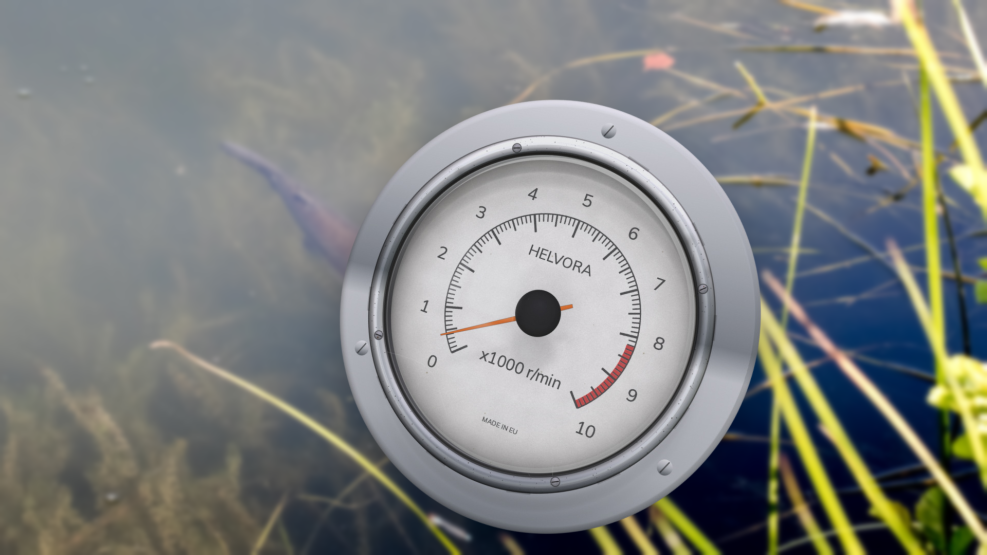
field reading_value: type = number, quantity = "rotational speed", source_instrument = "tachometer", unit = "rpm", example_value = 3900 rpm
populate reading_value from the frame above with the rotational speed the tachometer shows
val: 400 rpm
